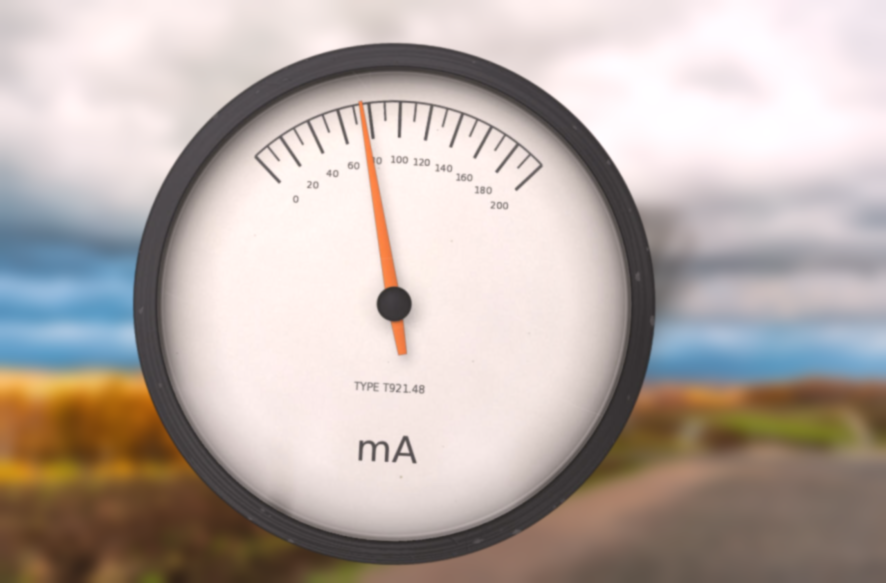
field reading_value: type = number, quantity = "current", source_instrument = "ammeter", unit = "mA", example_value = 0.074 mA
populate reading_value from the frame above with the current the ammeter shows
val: 75 mA
